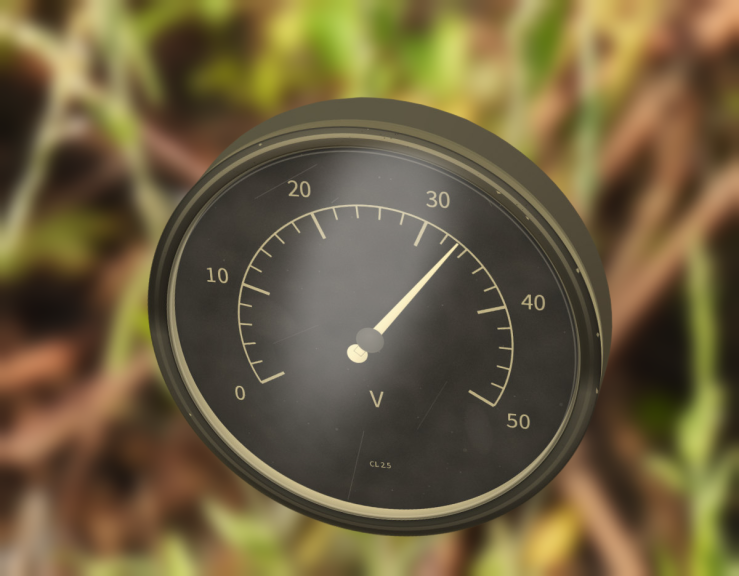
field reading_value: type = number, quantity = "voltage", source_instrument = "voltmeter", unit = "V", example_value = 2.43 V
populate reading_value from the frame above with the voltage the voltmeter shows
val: 33 V
